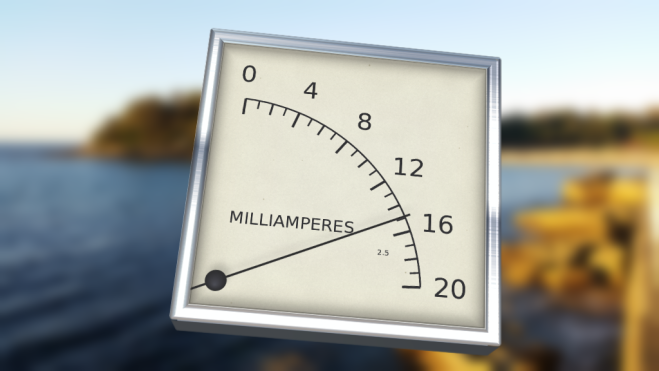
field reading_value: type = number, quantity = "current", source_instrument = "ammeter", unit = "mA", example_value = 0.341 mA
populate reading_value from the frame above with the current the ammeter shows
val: 15 mA
